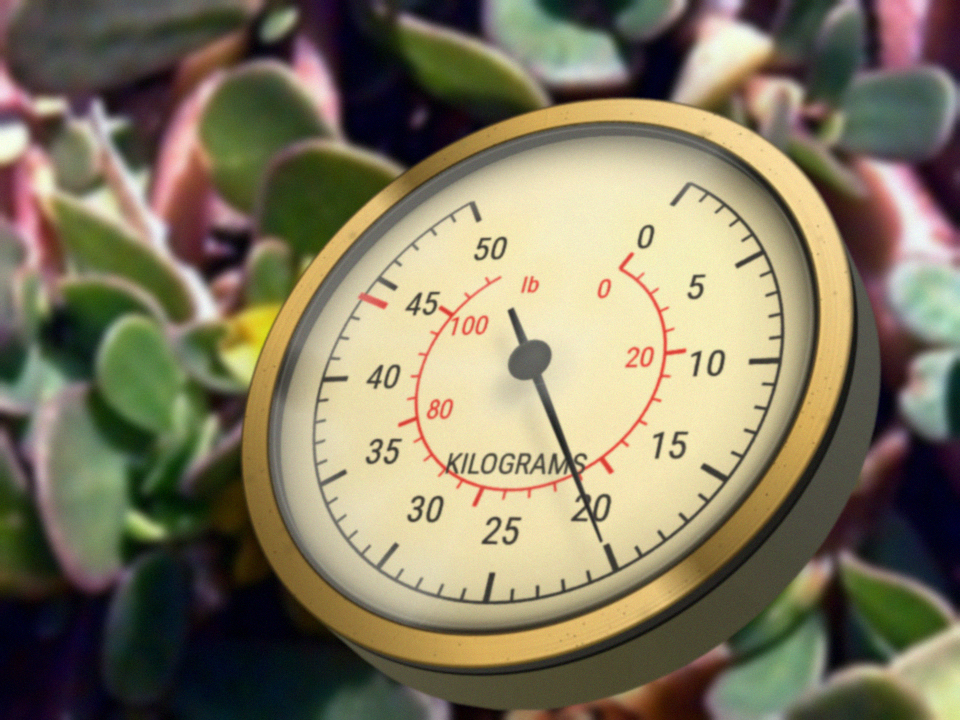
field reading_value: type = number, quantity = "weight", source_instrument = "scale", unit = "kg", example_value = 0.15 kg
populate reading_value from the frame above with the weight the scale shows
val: 20 kg
